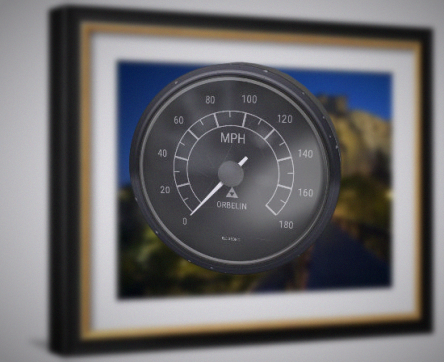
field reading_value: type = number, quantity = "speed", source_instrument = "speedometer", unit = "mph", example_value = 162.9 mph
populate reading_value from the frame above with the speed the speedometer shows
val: 0 mph
